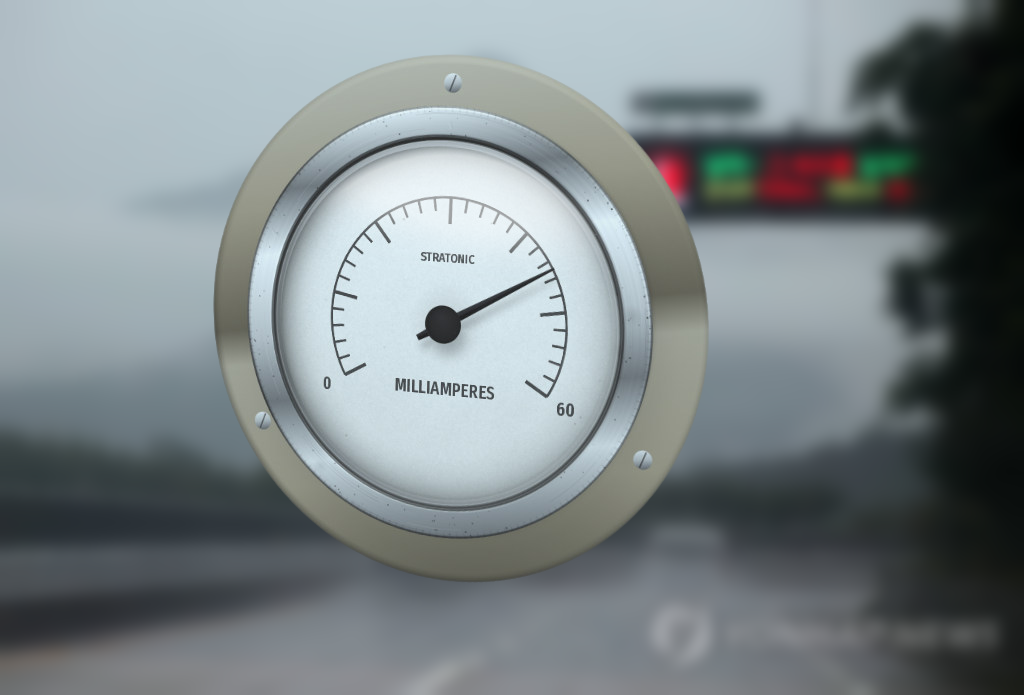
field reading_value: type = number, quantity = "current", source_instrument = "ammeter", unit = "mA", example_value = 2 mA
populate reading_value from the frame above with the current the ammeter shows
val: 45 mA
